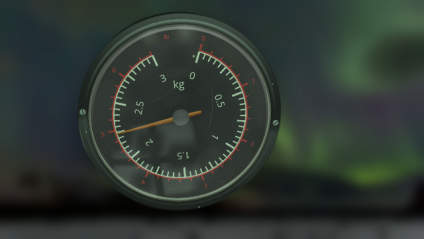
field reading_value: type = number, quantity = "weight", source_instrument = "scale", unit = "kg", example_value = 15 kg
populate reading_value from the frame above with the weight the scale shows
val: 2.25 kg
